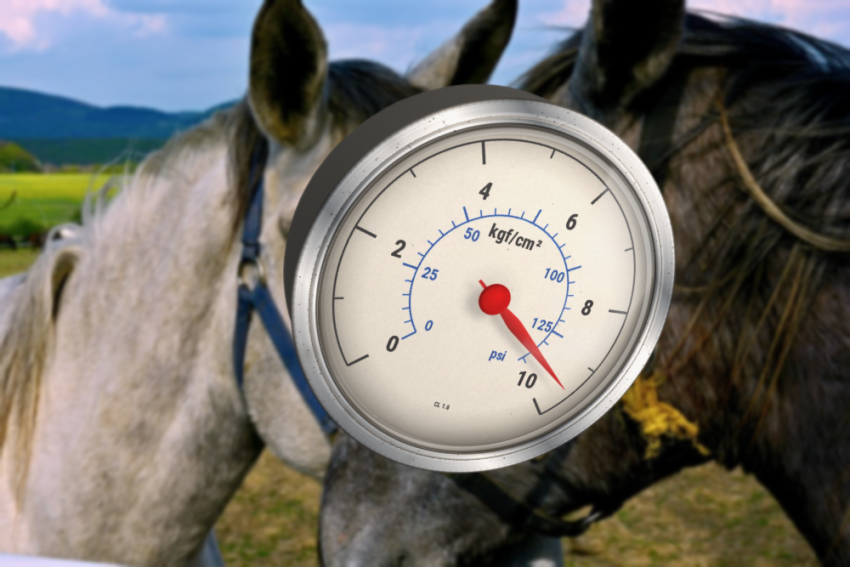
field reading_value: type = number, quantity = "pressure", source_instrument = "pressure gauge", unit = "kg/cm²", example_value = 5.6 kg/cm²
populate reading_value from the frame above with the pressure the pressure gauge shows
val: 9.5 kg/cm²
